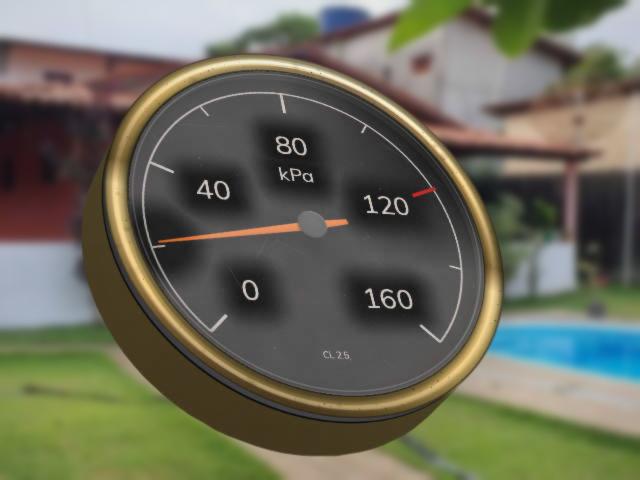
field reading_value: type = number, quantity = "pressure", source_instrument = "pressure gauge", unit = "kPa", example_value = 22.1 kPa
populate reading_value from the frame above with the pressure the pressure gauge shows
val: 20 kPa
